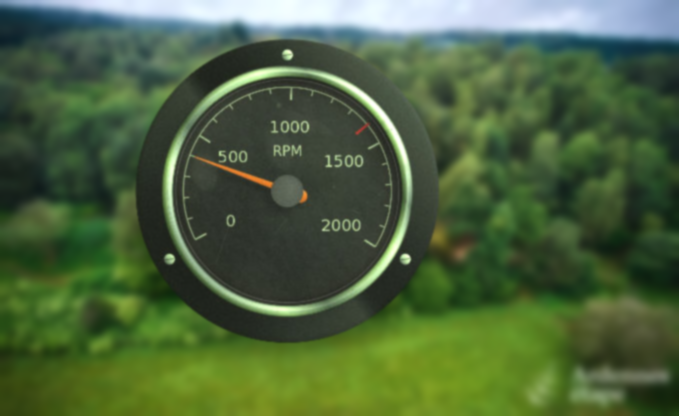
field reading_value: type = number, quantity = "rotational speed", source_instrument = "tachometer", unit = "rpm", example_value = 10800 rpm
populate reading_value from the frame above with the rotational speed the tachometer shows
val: 400 rpm
